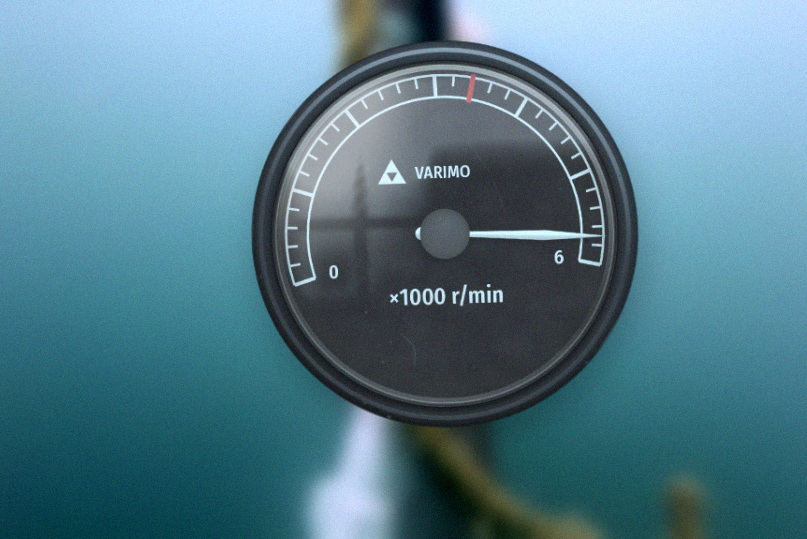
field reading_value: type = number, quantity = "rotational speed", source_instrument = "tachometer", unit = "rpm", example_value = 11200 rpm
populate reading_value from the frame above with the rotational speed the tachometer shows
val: 5700 rpm
